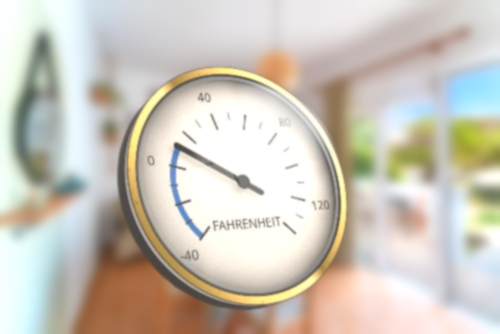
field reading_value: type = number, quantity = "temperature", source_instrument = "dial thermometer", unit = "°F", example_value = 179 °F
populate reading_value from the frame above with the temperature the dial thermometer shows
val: 10 °F
